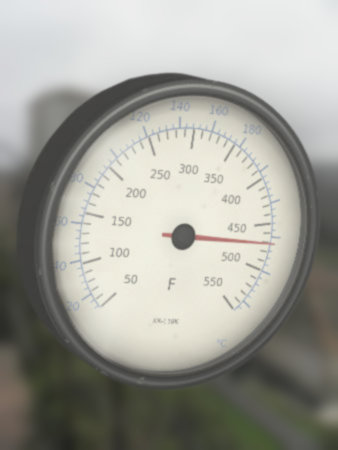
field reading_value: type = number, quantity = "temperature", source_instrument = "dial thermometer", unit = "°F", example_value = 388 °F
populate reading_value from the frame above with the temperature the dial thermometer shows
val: 470 °F
